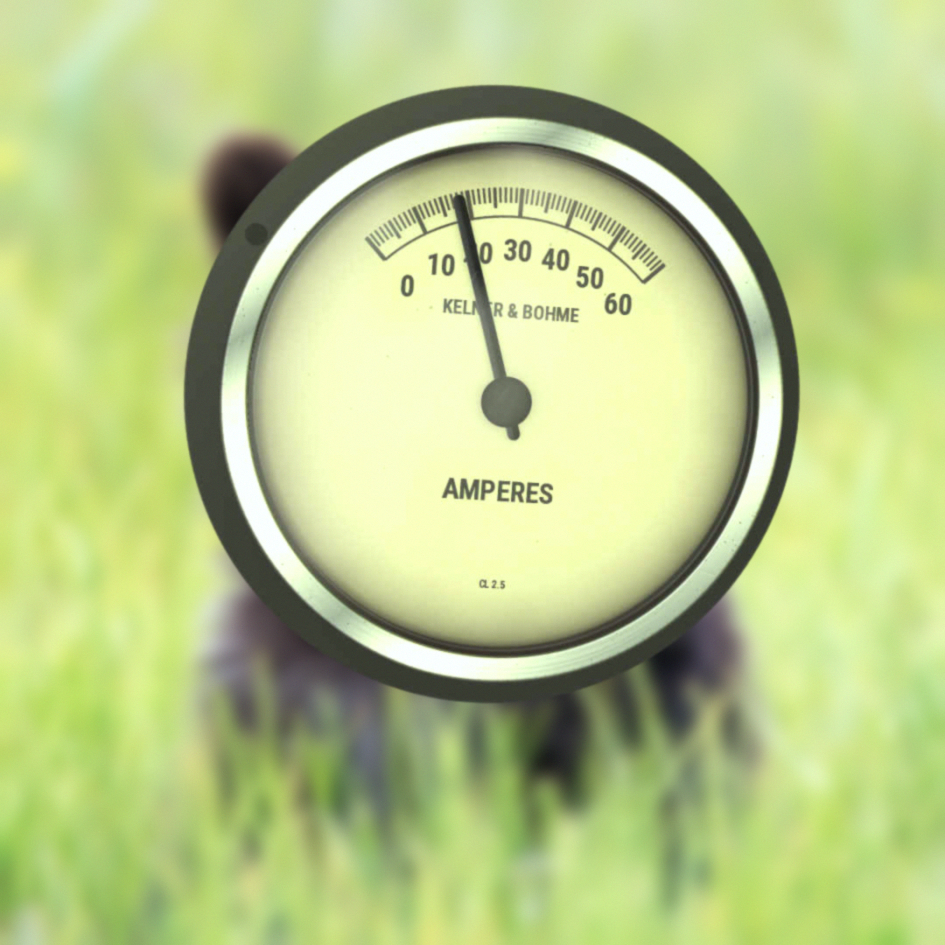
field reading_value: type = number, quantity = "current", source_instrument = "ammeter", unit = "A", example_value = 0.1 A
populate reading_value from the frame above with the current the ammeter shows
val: 18 A
